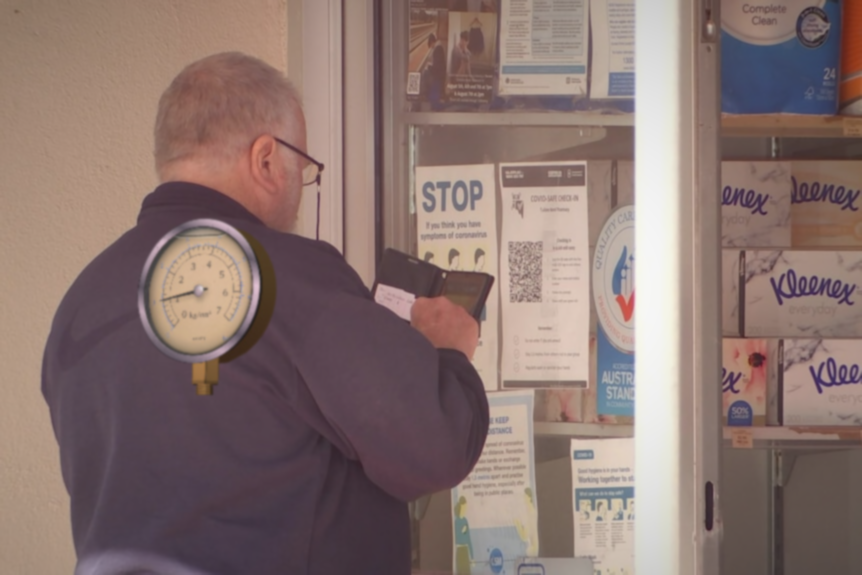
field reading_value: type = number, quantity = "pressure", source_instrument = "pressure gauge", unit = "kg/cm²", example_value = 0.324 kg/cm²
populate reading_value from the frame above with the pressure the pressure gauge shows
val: 1 kg/cm²
